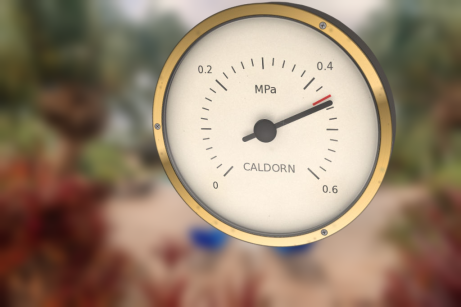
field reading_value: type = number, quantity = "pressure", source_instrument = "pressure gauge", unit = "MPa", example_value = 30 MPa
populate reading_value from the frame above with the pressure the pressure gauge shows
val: 0.45 MPa
